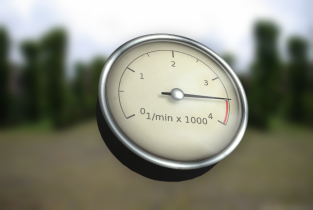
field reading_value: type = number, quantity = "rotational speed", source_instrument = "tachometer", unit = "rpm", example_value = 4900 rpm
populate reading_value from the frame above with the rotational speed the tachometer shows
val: 3500 rpm
